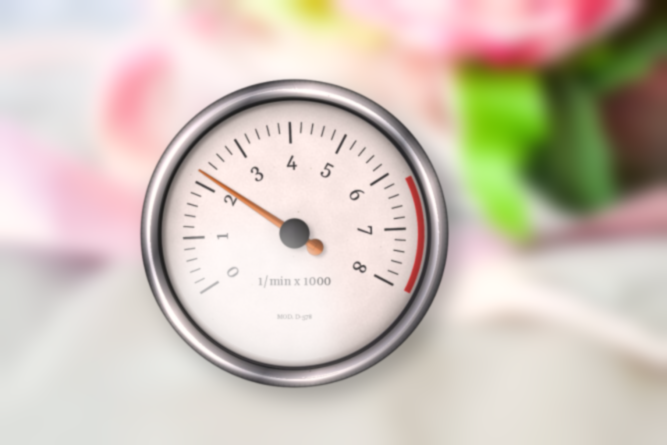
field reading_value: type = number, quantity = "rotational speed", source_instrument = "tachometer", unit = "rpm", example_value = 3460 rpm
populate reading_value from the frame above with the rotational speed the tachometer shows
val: 2200 rpm
